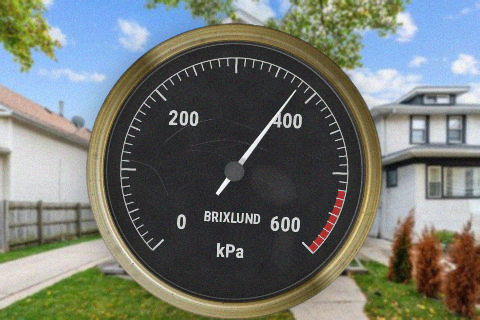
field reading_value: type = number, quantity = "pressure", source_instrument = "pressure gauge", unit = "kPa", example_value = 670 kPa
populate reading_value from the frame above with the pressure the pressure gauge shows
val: 380 kPa
